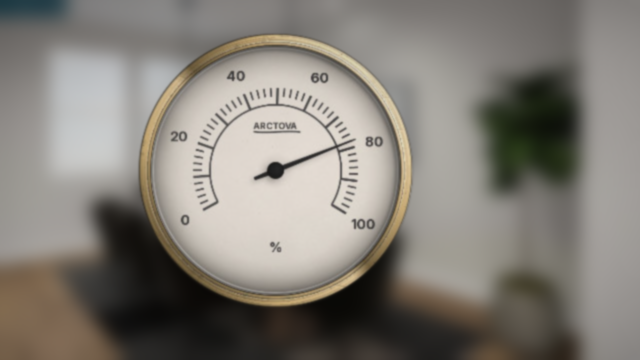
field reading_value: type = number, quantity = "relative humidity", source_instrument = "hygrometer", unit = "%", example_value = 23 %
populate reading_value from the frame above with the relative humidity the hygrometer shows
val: 78 %
